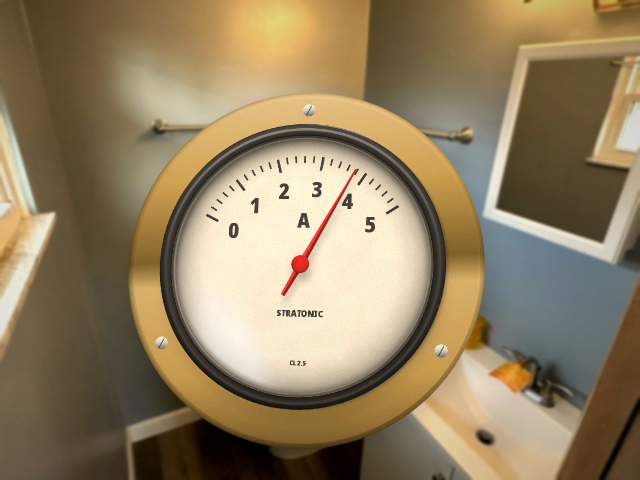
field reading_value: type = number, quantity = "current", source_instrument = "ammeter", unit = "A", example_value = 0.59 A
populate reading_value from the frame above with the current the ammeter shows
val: 3.8 A
